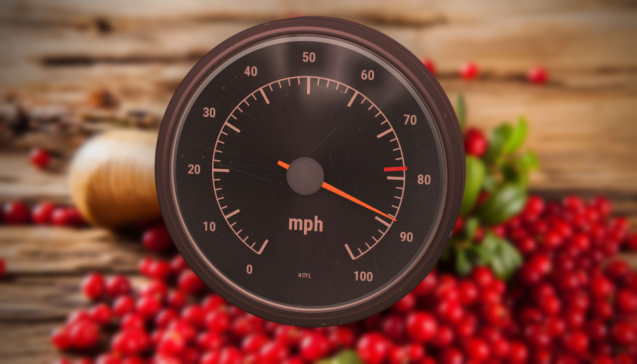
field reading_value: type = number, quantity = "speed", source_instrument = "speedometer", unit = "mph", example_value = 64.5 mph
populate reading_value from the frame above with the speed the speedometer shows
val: 88 mph
